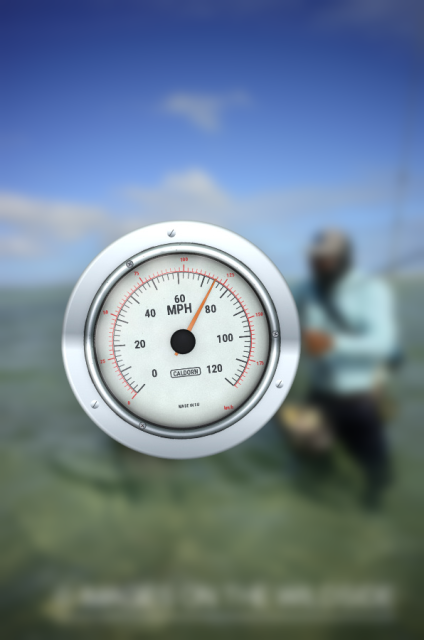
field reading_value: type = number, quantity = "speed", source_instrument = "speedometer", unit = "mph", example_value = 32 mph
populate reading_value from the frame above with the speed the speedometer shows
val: 74 mph
